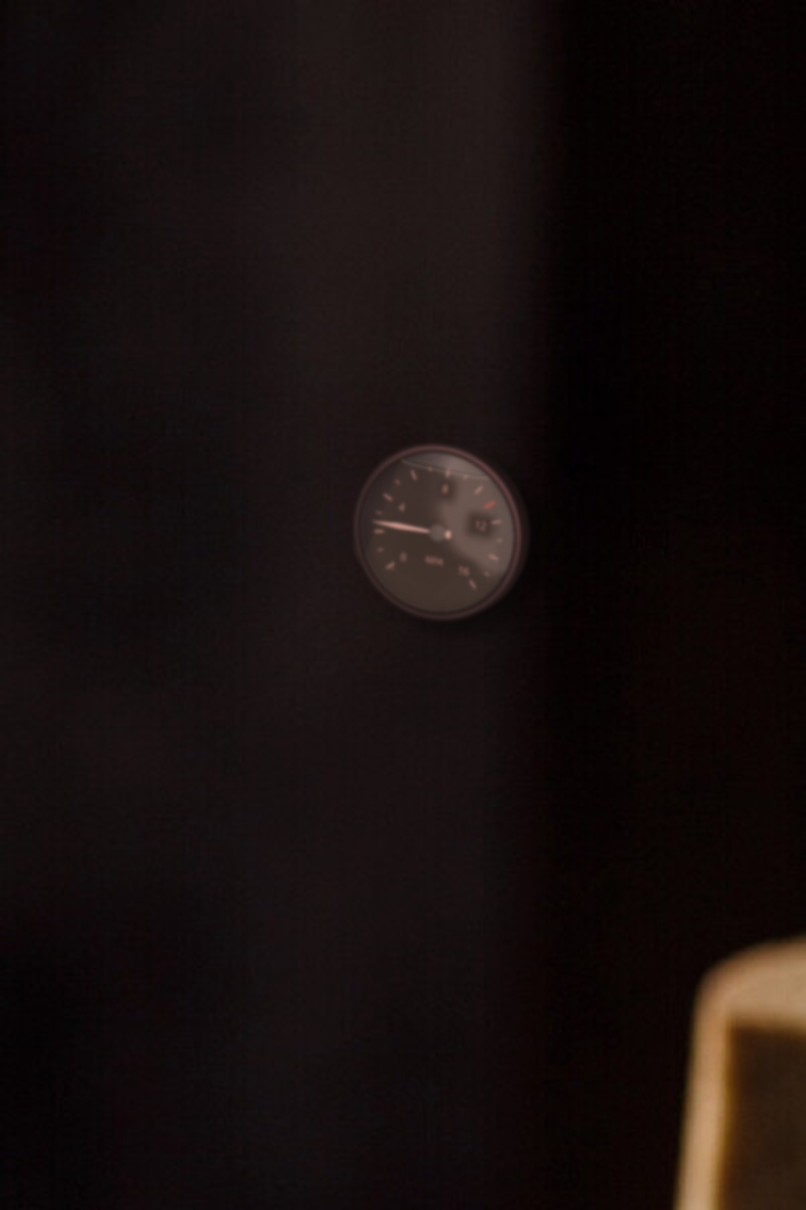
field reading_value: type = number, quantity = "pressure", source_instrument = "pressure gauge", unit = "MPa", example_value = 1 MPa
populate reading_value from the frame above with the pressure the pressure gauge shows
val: 2.5 MPa
